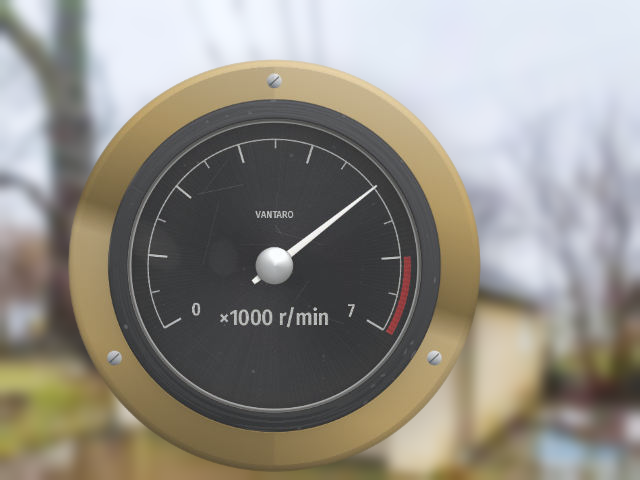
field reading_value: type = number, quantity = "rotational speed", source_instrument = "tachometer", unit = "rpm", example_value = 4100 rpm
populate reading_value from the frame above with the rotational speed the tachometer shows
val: 5000 rpm
